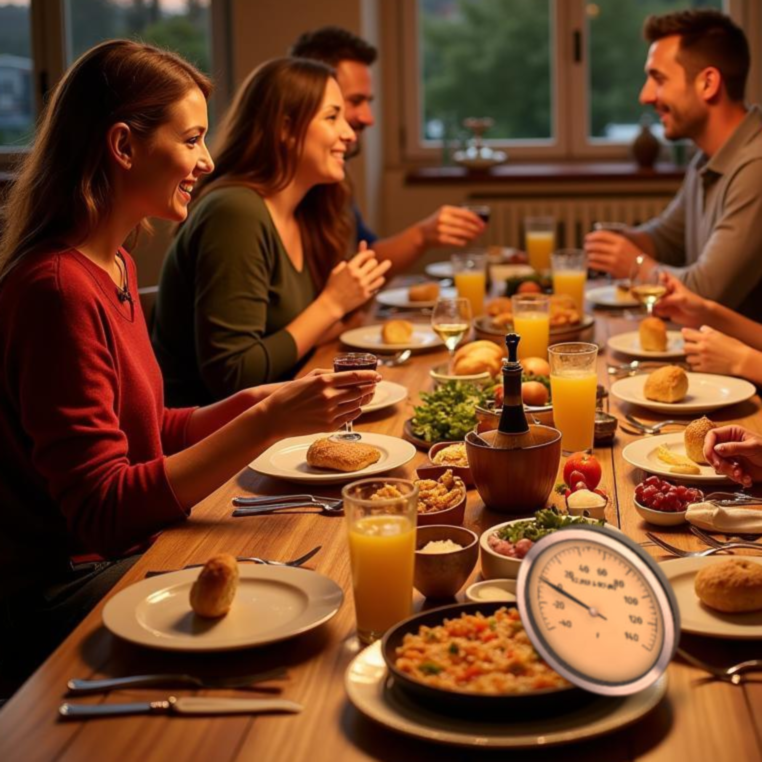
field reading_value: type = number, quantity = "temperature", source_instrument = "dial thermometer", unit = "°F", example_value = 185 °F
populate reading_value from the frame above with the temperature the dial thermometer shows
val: 0 °F
